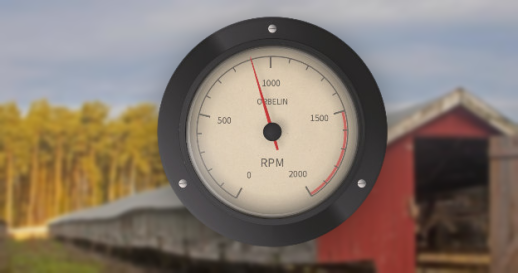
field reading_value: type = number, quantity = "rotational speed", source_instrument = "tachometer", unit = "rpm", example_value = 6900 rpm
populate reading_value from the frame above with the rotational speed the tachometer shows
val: 900 rpm
